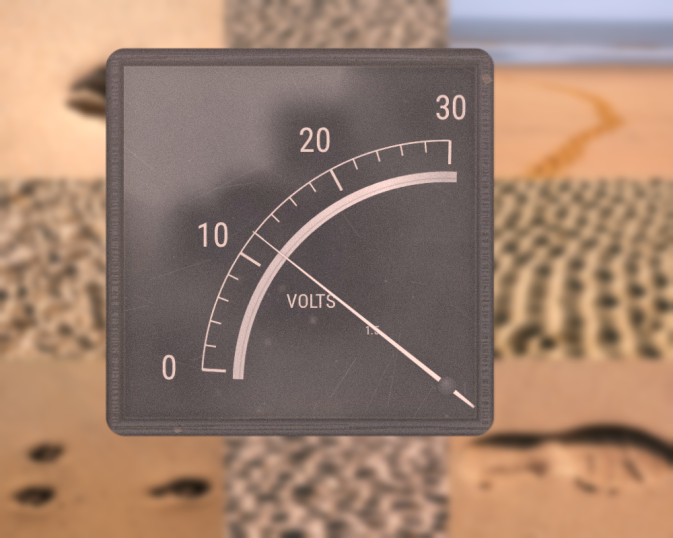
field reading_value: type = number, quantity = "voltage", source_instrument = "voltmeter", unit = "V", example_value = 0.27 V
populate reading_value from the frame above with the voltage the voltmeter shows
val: 12 V
